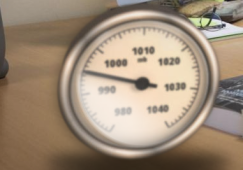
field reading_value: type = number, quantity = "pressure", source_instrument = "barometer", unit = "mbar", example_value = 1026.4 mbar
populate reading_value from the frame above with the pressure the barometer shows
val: 995 mbar
